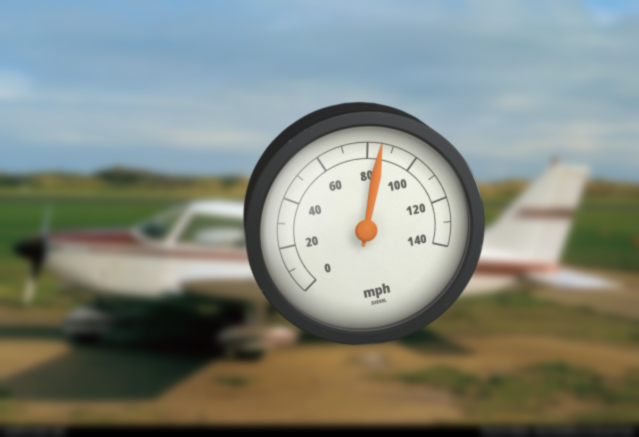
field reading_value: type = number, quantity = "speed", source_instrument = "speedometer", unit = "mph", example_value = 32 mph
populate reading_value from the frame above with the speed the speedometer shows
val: 85 mph
